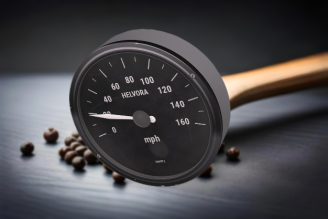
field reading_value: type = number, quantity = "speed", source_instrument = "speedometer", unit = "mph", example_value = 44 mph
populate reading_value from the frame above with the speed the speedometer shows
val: 20 mph
